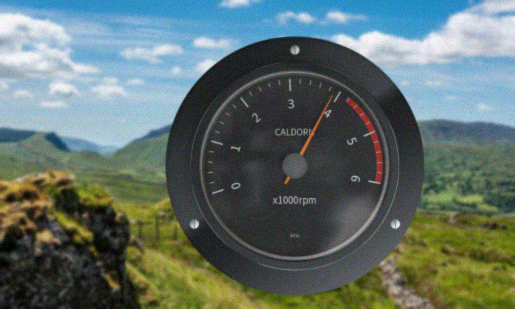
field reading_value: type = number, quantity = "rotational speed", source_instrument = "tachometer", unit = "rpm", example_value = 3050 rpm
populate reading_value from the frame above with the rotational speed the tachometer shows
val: 3900 rpm
